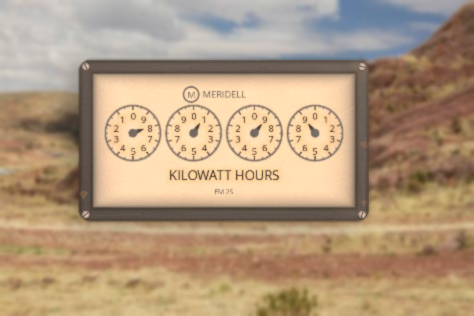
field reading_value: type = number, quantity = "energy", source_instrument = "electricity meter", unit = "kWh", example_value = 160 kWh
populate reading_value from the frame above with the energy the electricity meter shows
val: 8089 kWh
